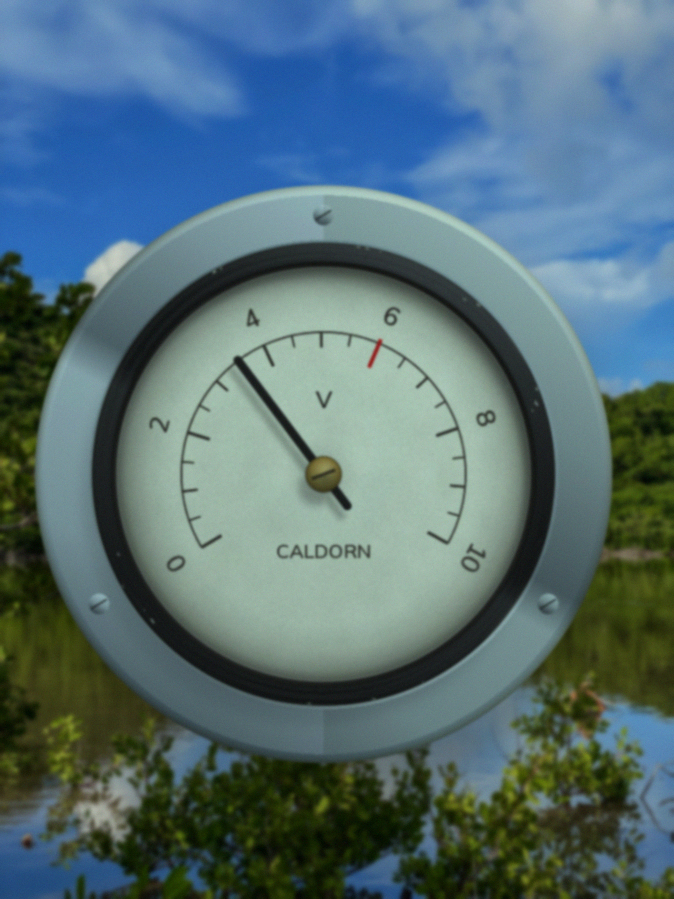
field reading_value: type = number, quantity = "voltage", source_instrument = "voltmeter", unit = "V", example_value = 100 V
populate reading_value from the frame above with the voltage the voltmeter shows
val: 3.5 V
